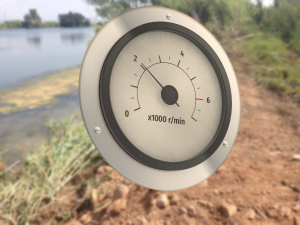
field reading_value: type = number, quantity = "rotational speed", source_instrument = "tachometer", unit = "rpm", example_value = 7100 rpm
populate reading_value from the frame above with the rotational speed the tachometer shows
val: 2000 rpm
